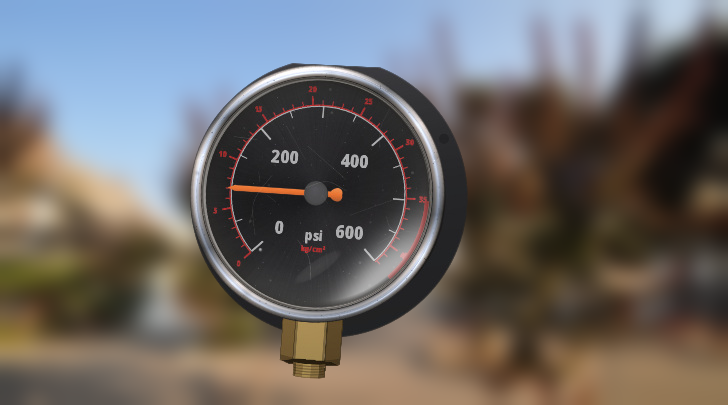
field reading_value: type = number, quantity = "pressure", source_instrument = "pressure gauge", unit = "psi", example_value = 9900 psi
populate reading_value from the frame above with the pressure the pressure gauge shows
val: 100 psi
